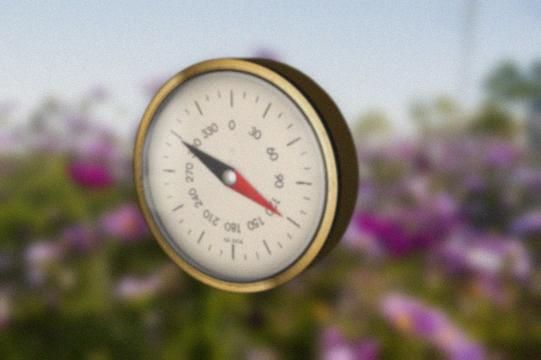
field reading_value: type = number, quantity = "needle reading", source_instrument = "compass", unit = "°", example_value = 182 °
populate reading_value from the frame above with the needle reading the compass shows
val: 120 °
